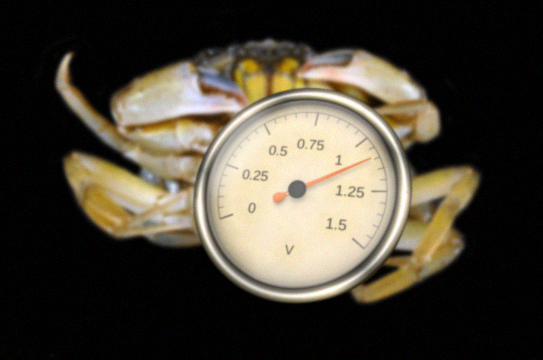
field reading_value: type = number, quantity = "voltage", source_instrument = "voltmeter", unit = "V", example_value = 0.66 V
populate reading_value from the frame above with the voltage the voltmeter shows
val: 1.1 V
